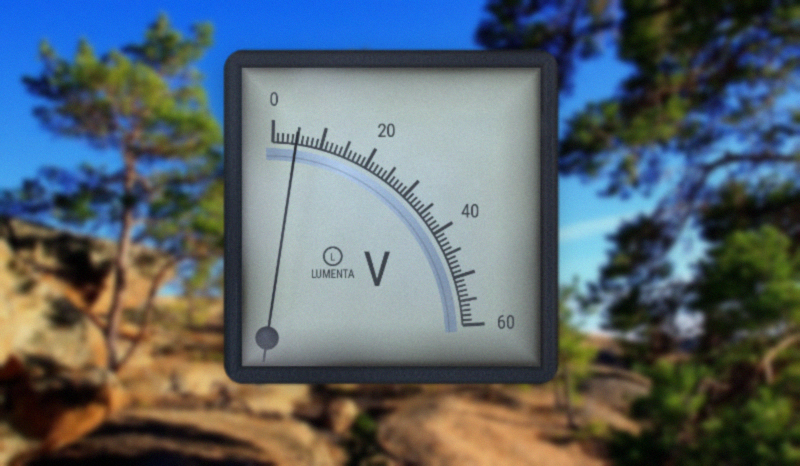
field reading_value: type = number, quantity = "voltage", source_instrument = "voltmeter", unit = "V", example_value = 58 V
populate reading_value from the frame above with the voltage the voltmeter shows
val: 5 V
